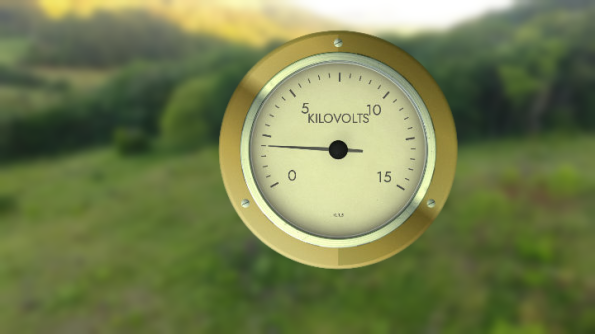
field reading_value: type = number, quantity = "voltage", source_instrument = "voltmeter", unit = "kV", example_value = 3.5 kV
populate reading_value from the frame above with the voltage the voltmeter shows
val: 2 kV
